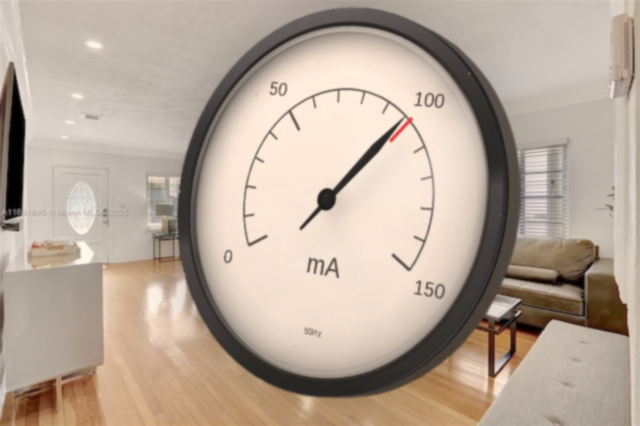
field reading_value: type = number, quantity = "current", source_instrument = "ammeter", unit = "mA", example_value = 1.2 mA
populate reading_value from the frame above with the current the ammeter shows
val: 100 mA
